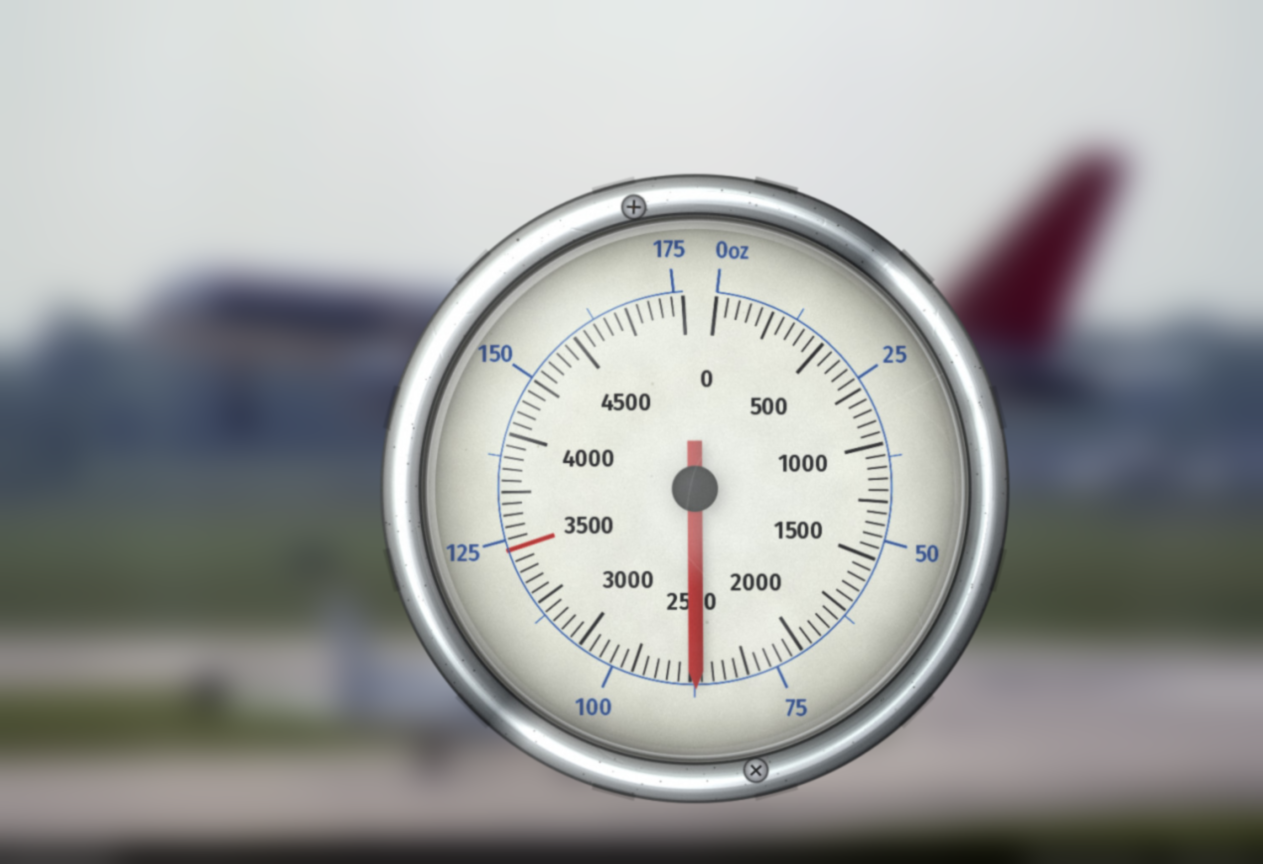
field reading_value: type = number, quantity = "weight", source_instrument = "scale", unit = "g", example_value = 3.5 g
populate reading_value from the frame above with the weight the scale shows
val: 2475 g
